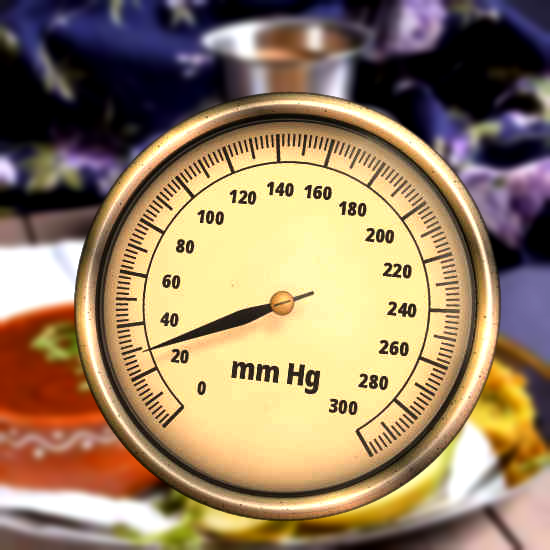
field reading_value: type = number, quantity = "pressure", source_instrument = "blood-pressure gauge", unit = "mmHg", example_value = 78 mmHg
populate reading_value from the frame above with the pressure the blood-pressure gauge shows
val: 28 mmHg
